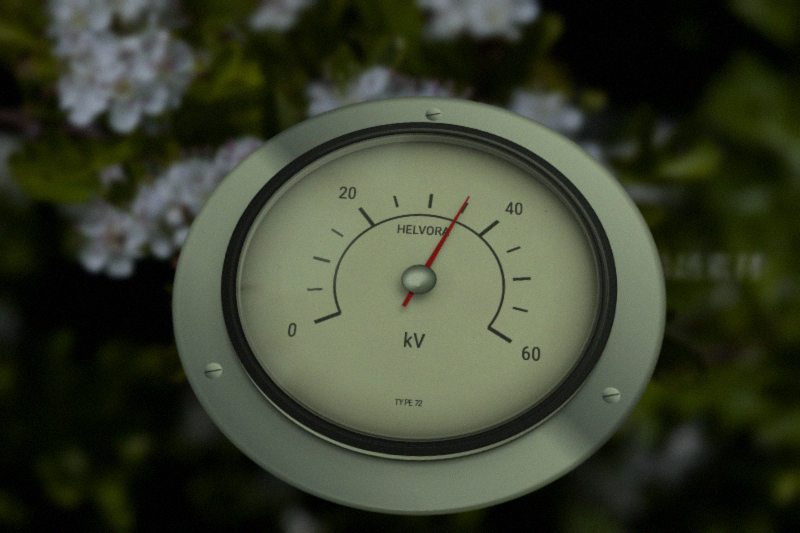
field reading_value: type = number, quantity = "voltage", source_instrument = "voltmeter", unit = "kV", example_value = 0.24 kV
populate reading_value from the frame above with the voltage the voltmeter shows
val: 35 kV
